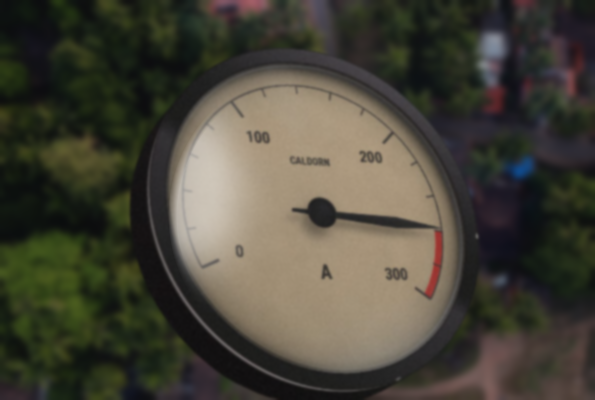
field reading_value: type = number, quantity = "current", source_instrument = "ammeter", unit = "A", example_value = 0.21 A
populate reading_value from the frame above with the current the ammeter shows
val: 260 A
